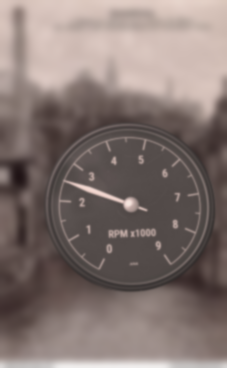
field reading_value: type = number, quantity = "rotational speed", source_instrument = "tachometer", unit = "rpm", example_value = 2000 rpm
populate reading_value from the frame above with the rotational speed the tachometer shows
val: 2500 rpm
